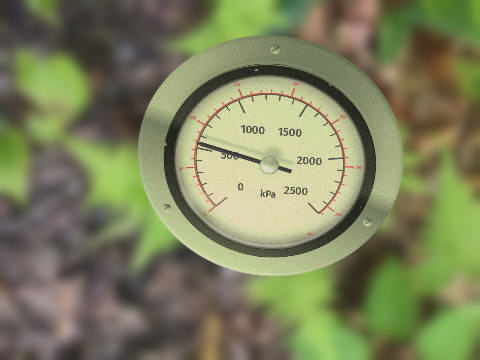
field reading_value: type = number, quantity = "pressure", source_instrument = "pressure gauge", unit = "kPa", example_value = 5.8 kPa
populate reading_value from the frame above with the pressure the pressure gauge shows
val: 550 kPa
